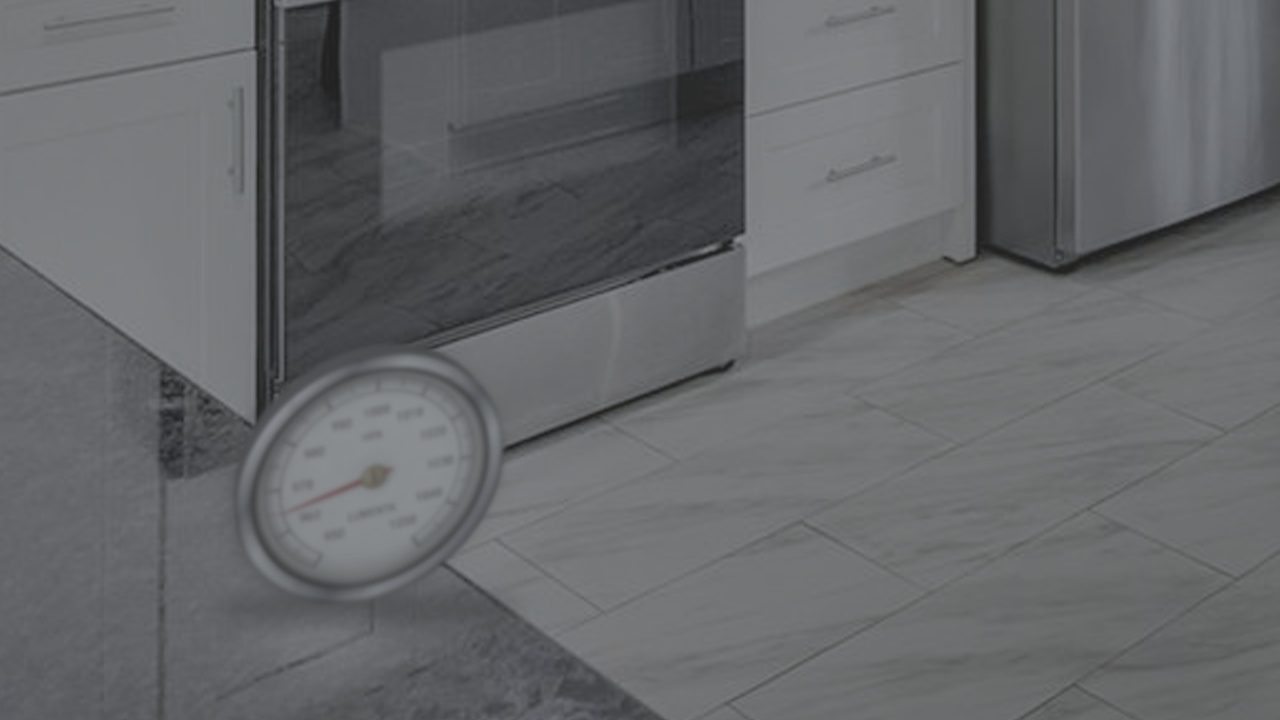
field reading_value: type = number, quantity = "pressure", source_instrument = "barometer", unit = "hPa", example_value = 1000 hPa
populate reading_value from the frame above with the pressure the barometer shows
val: 965 hPa
